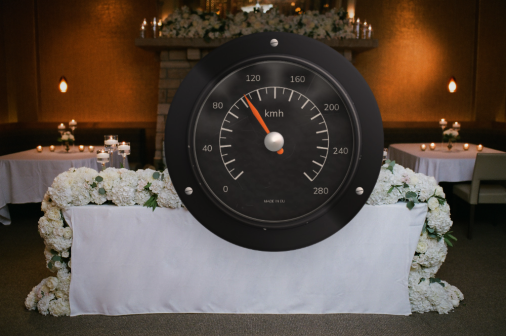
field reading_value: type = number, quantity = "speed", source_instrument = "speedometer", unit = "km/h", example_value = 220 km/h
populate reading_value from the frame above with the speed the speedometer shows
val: 105 km/h
